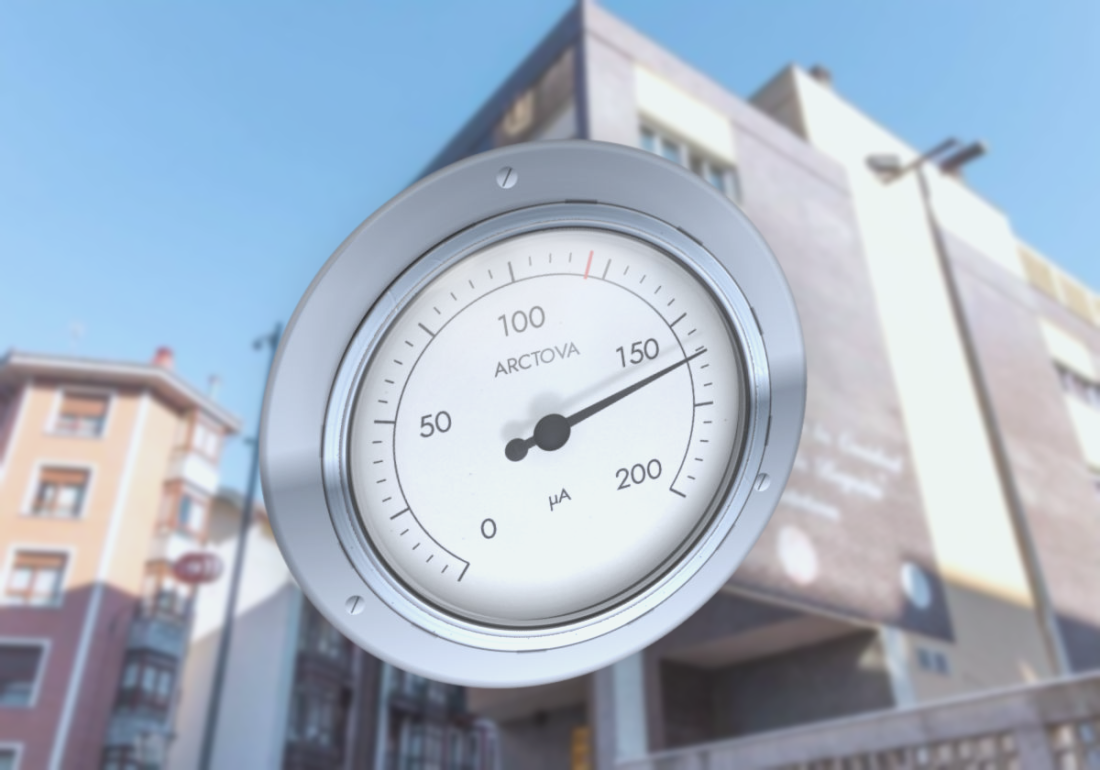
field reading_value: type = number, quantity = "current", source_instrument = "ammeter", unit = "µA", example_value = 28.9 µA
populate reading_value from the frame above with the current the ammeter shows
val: 160 µA
